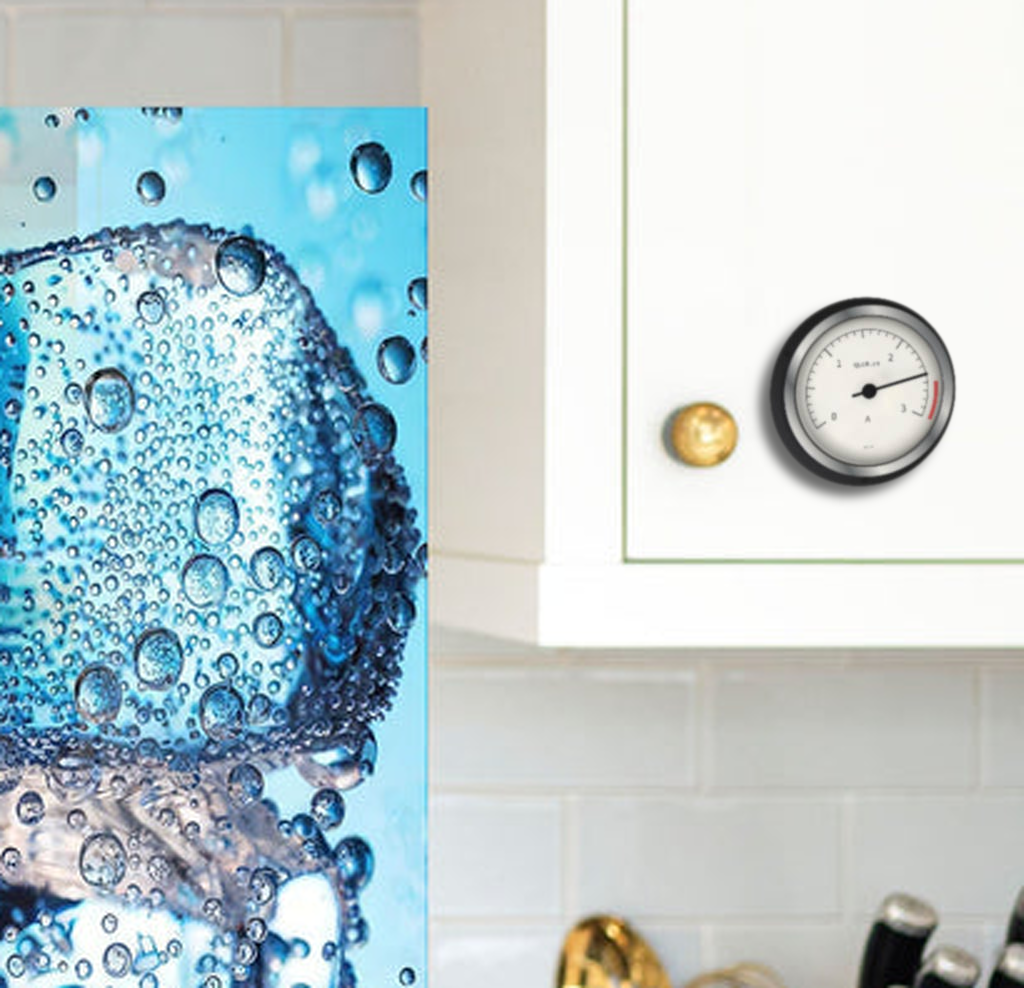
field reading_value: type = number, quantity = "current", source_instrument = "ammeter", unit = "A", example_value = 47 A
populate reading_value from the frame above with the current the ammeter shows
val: 2.5 A
